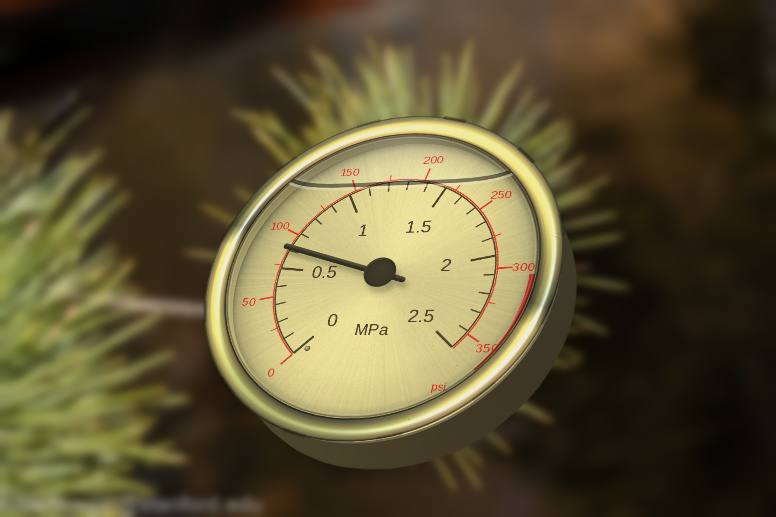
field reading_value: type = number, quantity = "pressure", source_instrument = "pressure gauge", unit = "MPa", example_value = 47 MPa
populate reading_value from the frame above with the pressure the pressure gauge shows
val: 0.6 MPa
